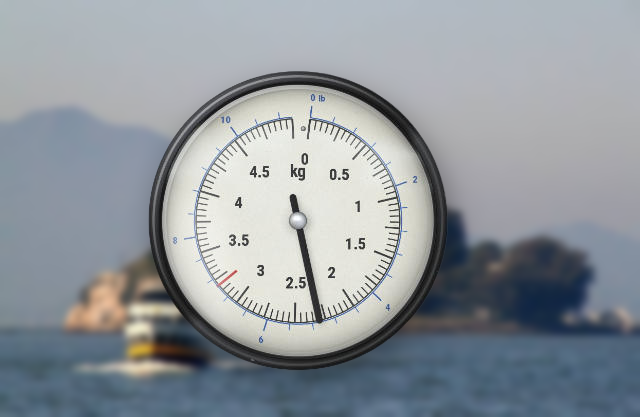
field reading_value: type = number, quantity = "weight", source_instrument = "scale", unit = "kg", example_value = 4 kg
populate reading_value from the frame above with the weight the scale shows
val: 2.3 kg
